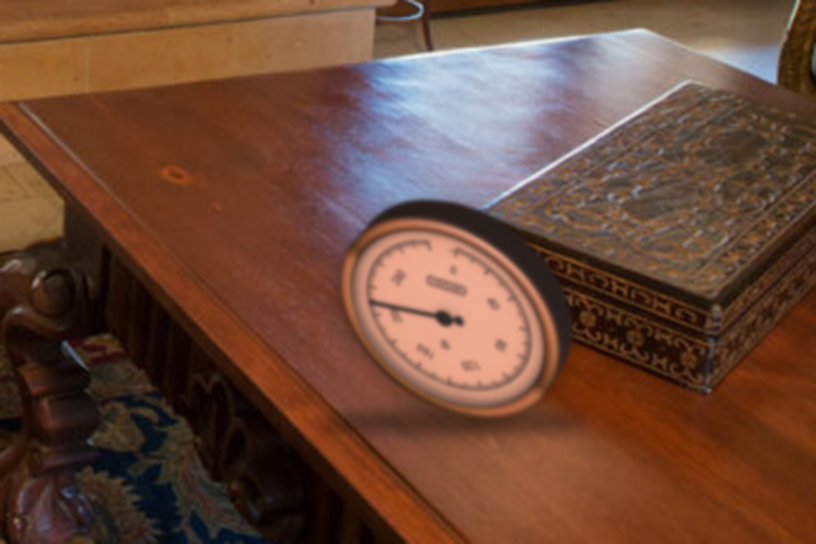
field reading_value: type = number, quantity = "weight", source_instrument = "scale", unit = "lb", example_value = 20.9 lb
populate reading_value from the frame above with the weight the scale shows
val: 210 lb
